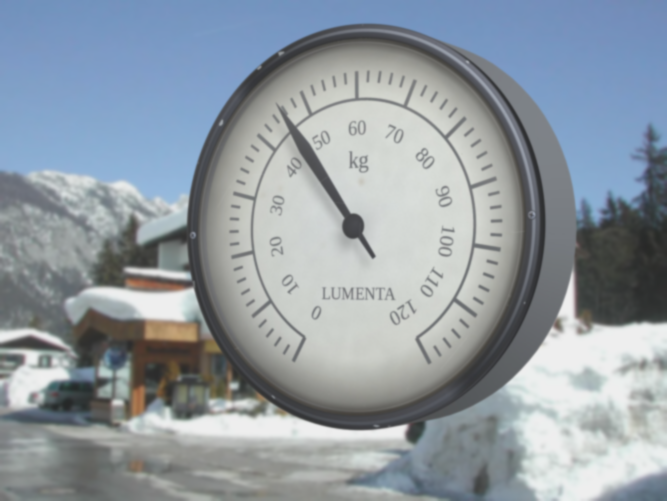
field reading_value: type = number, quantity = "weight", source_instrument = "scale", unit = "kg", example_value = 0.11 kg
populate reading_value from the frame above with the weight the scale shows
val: 46 kg
